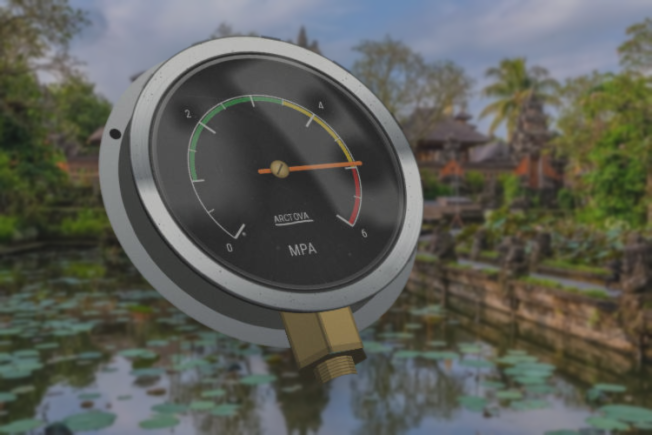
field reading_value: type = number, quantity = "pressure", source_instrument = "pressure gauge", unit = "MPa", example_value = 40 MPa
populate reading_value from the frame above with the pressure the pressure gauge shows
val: 5 MPa
